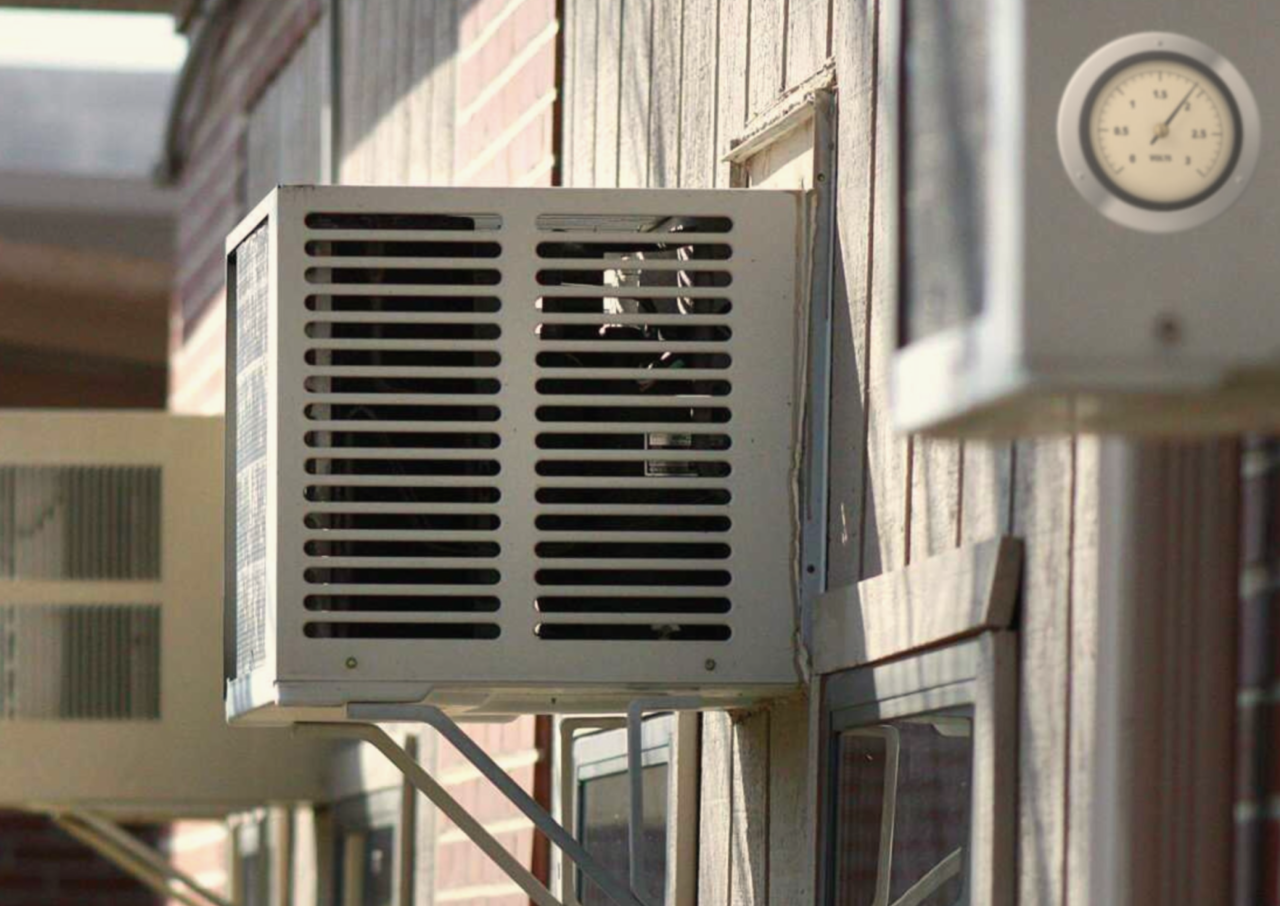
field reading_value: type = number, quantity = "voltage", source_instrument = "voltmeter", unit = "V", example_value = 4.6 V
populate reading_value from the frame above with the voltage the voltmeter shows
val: 1.9 V
